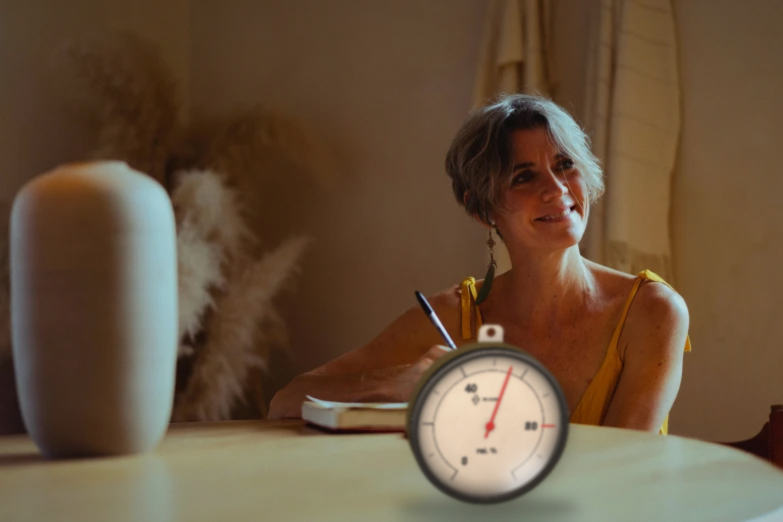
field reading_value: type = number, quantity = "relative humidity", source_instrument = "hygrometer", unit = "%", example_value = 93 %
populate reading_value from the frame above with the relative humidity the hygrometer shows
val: 55 %
